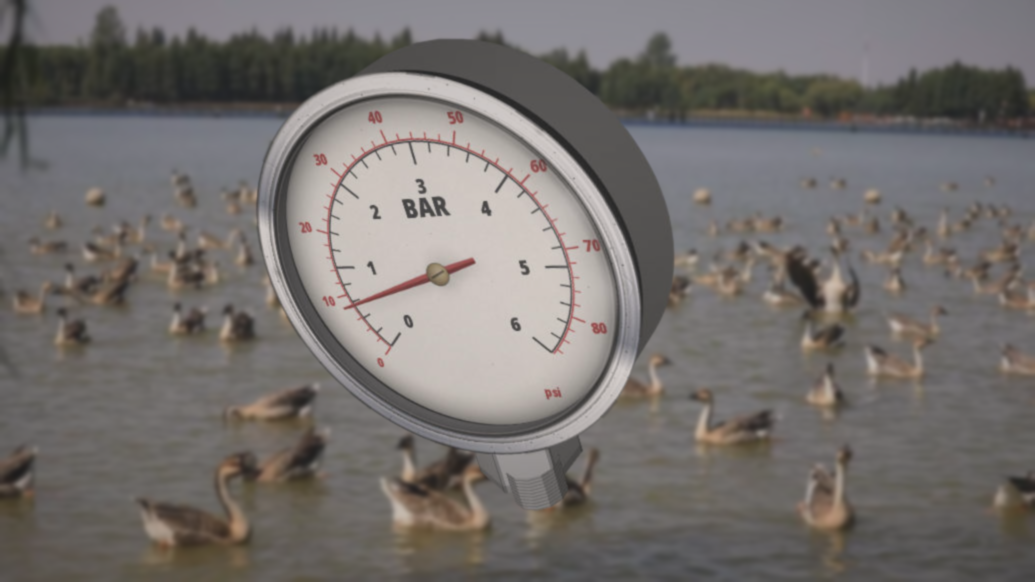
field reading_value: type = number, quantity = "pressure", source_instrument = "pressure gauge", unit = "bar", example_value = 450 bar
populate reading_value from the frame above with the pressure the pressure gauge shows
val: 0.6 bar
